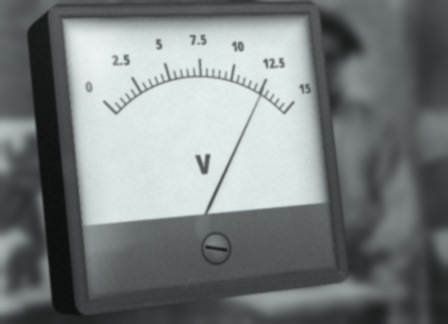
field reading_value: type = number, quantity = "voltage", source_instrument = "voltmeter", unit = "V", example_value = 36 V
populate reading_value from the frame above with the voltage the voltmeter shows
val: 12.5 V
